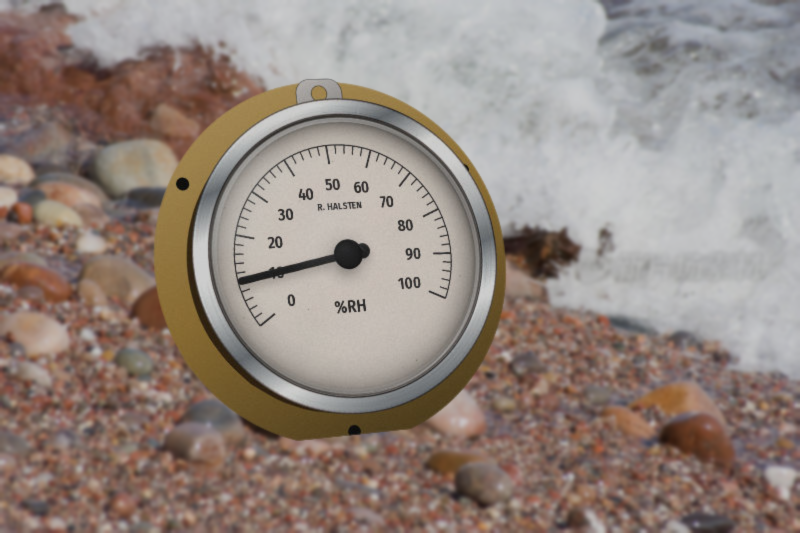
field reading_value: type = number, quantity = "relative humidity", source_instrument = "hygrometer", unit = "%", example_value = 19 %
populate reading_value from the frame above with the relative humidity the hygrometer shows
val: 10 %
